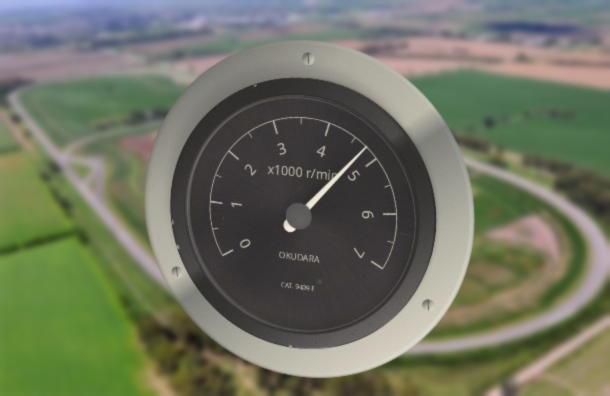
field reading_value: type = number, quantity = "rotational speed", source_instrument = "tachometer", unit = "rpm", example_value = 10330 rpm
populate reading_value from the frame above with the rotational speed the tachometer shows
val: 4750 rpm
